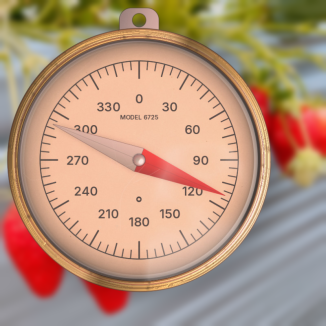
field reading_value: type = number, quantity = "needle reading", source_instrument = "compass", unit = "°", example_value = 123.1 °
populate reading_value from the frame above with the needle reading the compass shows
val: 112.5 °
